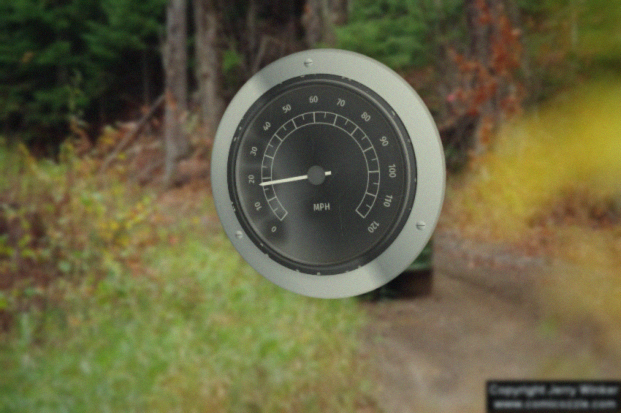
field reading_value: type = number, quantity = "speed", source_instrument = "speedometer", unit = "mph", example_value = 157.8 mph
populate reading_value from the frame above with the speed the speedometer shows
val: 17.5 mph
